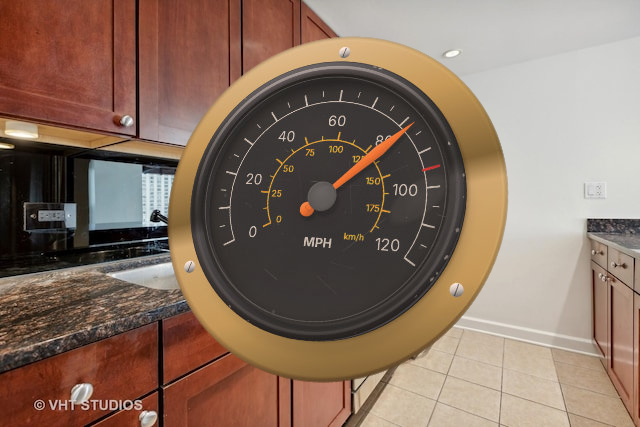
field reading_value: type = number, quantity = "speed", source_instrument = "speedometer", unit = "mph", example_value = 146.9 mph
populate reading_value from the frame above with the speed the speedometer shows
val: 82.5 mph
